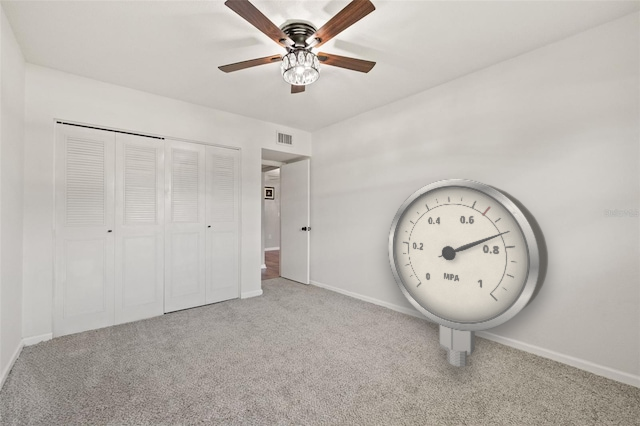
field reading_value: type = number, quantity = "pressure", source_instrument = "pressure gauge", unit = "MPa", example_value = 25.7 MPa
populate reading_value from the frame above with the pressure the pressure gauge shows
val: 0.75 MPa
